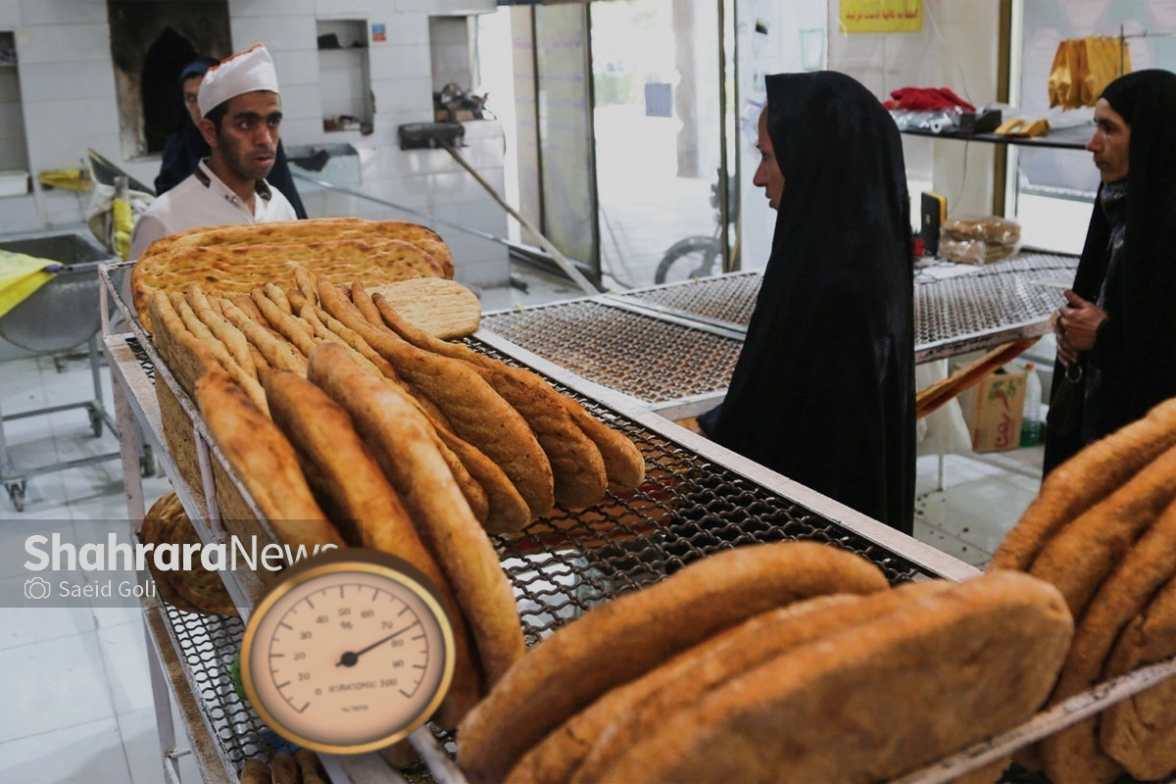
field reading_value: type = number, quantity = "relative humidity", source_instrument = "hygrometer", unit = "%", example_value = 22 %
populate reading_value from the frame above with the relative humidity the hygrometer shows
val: 75 %
